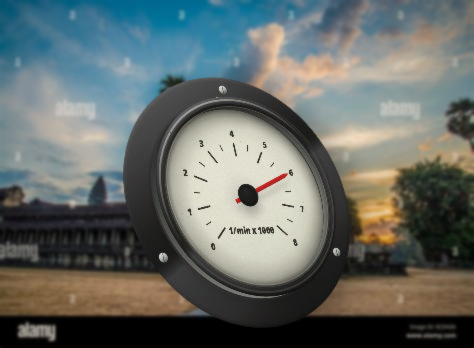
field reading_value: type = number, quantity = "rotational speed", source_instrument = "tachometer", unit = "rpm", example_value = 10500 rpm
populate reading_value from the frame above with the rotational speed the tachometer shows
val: 6000 rpm
